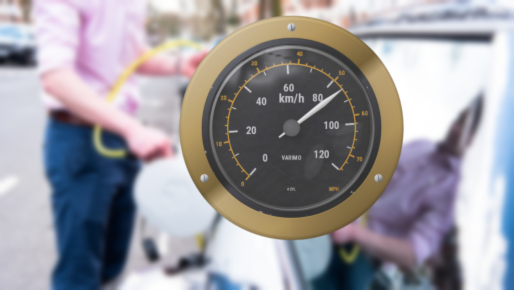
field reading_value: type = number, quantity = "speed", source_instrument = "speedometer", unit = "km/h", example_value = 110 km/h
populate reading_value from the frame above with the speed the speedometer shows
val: 85 km/h
